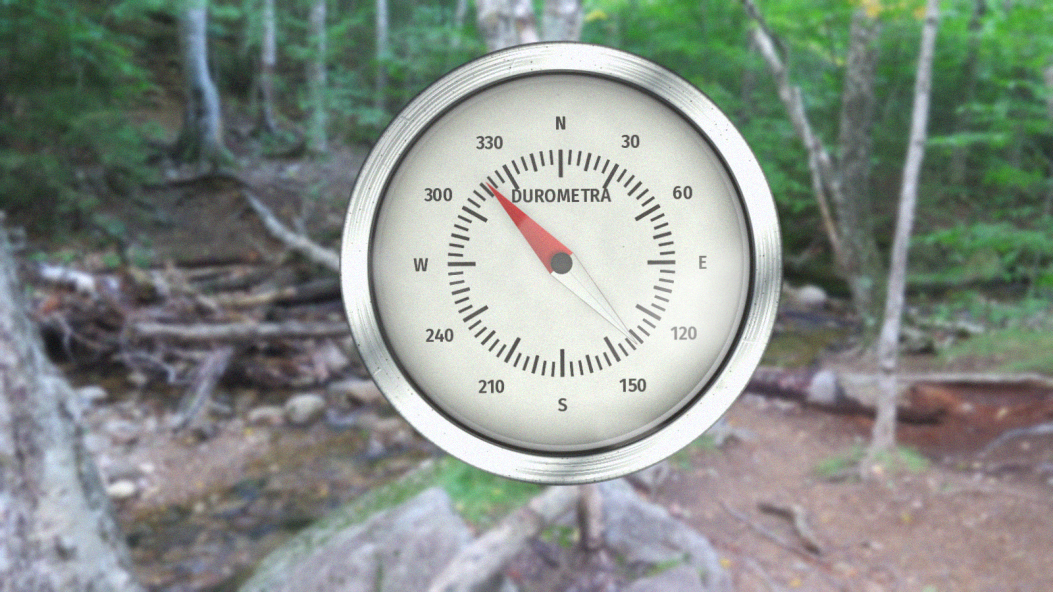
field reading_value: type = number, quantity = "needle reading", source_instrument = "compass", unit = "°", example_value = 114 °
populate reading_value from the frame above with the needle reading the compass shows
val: 317.5 °
